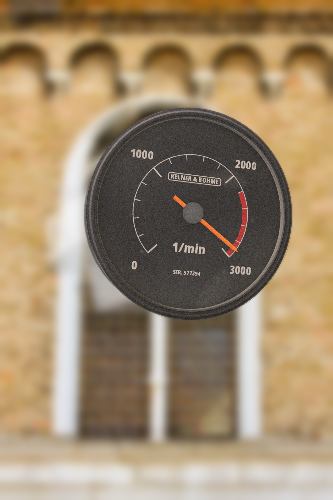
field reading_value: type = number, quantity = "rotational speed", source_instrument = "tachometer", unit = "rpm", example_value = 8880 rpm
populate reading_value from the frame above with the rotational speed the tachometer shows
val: 2900 rpm
